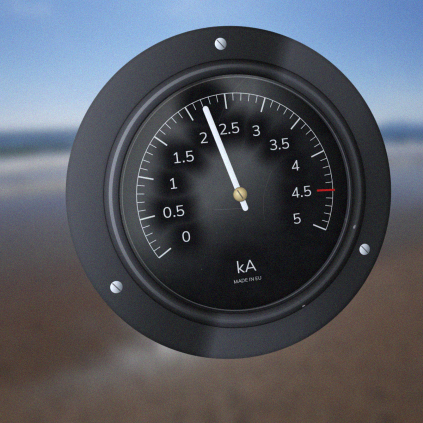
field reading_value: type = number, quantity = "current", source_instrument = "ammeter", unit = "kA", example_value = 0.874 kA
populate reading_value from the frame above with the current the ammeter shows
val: 2.2 kA
